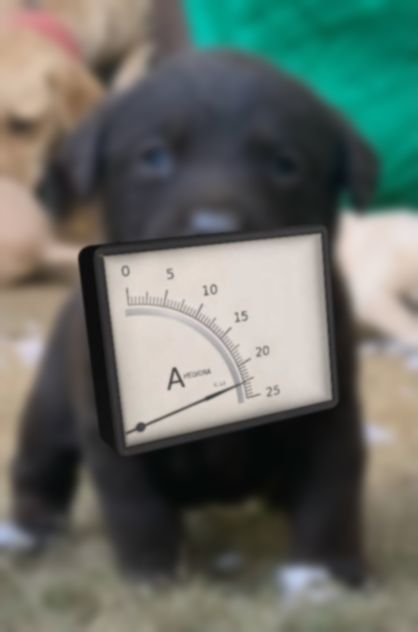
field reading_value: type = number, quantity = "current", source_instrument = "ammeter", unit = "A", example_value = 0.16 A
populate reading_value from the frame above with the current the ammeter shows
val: 22.5 A
